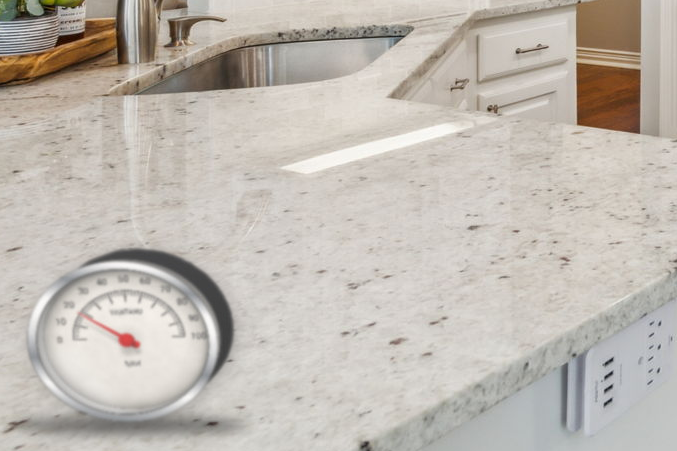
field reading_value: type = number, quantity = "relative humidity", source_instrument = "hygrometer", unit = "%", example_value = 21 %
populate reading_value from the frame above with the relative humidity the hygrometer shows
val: 20 %
